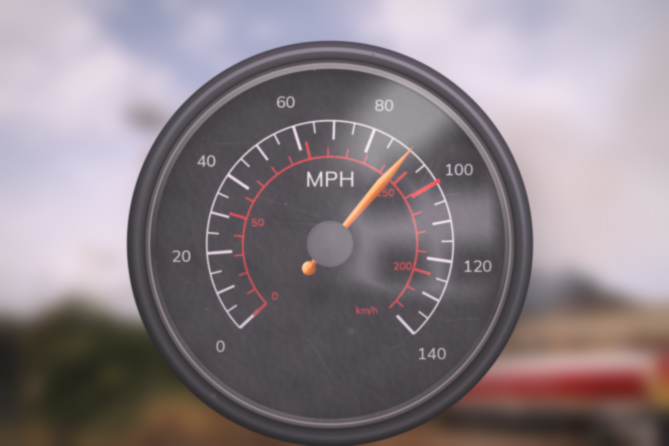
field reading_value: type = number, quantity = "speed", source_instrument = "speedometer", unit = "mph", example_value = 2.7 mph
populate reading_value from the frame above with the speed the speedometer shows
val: 90 mph
